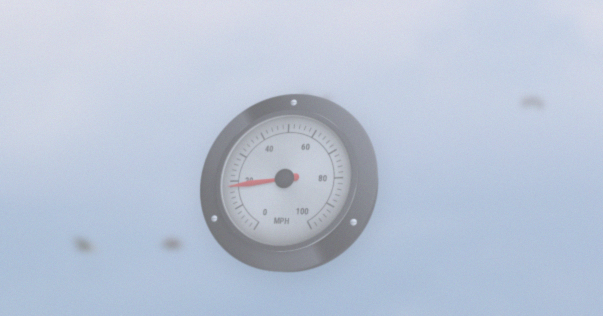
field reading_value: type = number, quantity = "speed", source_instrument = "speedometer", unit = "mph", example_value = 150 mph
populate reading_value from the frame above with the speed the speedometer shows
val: 18 mph
